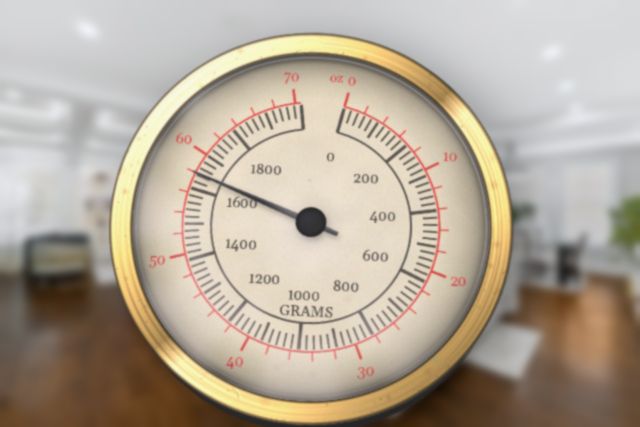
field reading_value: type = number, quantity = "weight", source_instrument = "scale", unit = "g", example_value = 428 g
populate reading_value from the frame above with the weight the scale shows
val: 1640 g
